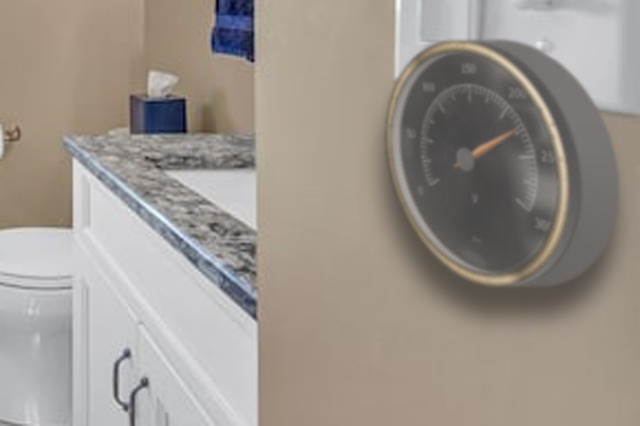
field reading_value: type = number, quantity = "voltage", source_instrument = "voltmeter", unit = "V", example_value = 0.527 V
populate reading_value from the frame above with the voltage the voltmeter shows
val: 225 V
